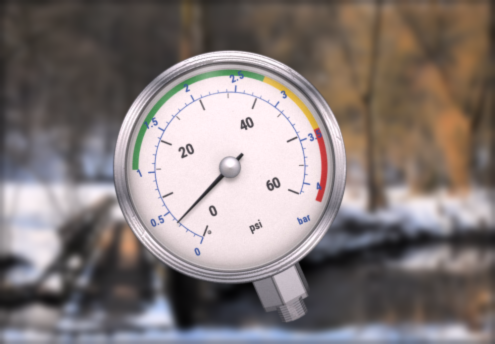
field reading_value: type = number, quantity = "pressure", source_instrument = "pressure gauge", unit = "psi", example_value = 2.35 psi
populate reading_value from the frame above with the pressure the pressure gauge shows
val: 5 psi
